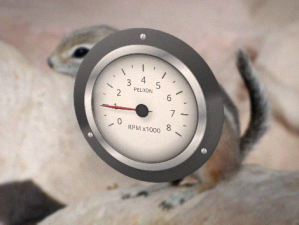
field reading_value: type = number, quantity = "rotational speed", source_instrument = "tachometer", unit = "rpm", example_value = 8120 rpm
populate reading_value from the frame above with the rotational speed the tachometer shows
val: 1000 rpm
